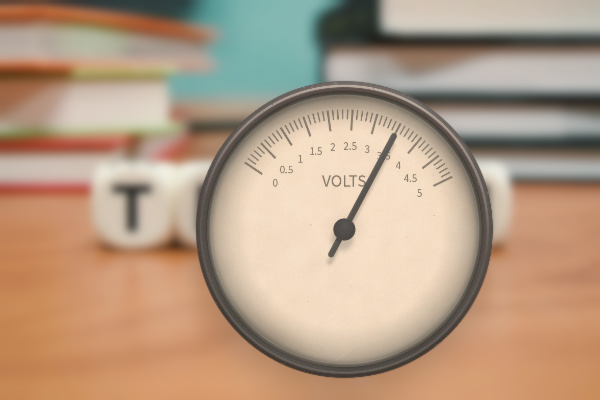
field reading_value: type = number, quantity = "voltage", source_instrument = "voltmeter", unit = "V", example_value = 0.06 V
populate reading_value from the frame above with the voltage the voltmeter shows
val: 3.5 V
